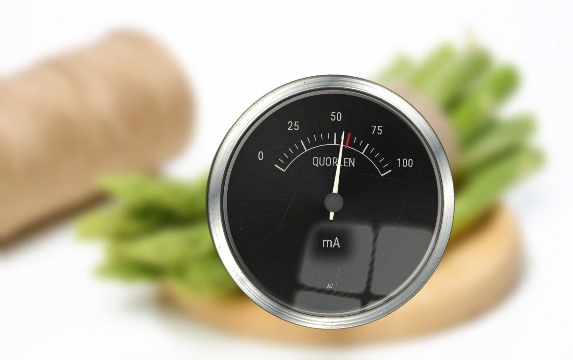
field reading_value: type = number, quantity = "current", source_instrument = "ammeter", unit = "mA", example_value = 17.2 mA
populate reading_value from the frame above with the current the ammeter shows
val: 55 mA
